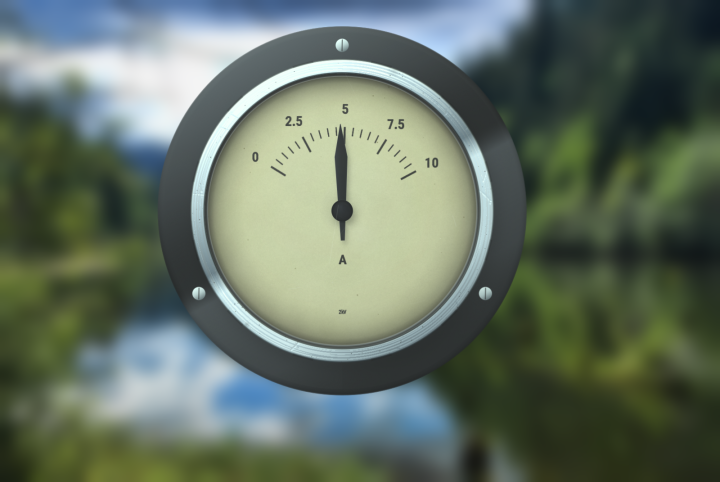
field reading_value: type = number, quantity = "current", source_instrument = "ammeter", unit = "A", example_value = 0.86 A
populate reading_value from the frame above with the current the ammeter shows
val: 4.75 A
